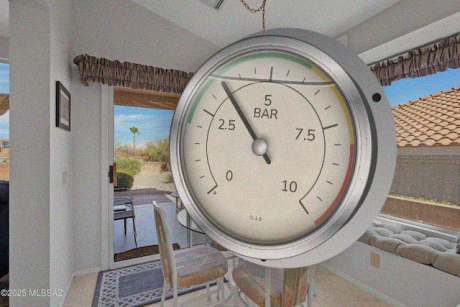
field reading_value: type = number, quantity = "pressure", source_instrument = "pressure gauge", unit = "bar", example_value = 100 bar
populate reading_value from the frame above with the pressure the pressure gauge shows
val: 3.5 bar
